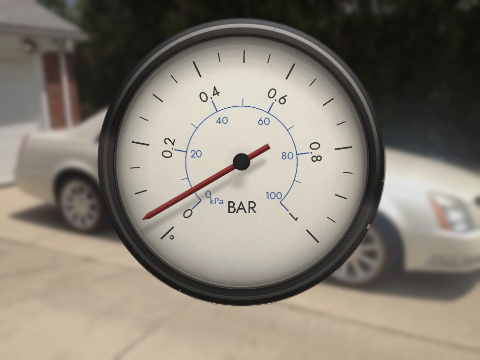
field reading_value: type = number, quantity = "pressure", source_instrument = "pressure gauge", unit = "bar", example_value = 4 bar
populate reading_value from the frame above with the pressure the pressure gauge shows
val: 0.05 bar
